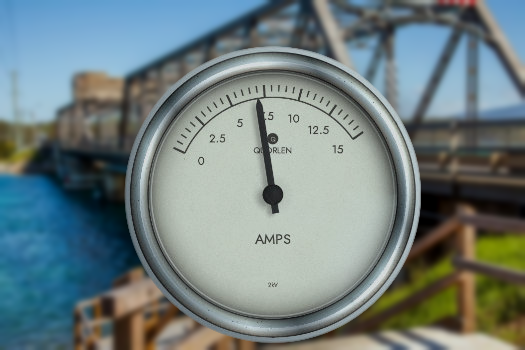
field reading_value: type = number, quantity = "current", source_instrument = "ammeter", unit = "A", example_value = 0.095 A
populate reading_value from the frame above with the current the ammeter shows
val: 7 A
